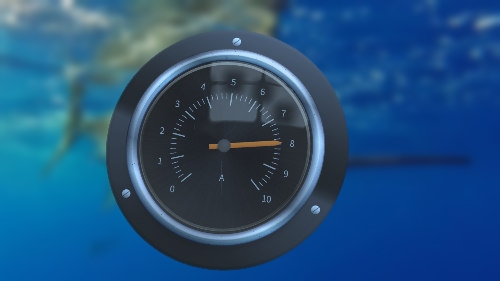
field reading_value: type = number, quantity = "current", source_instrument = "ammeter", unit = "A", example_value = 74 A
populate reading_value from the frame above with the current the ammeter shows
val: 8 A
